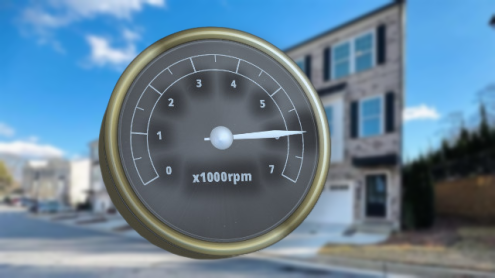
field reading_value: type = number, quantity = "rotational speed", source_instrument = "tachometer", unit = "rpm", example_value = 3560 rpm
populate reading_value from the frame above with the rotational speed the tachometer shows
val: 6000 rpm
